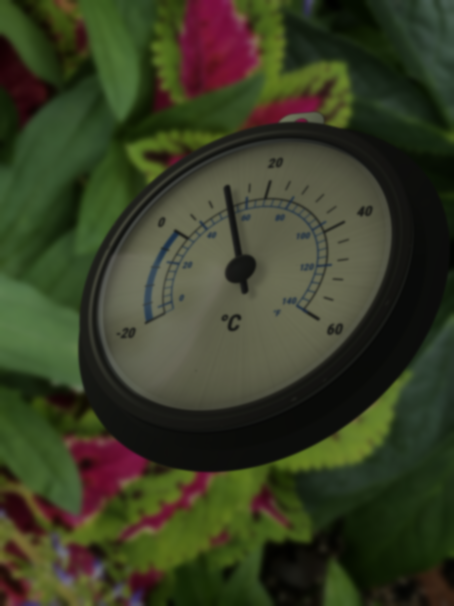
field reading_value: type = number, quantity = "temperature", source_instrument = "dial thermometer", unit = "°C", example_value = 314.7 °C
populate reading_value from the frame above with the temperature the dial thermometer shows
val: 12 °C
